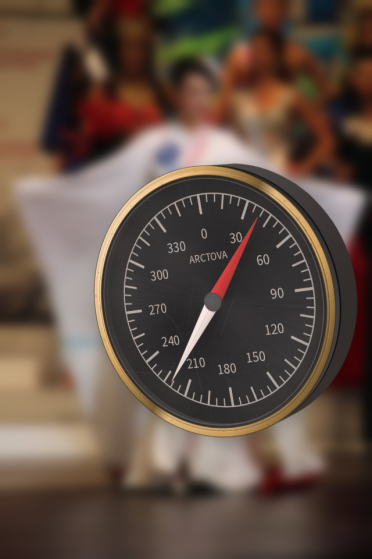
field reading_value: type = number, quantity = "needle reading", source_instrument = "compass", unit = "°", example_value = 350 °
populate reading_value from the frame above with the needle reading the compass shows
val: 40 °
